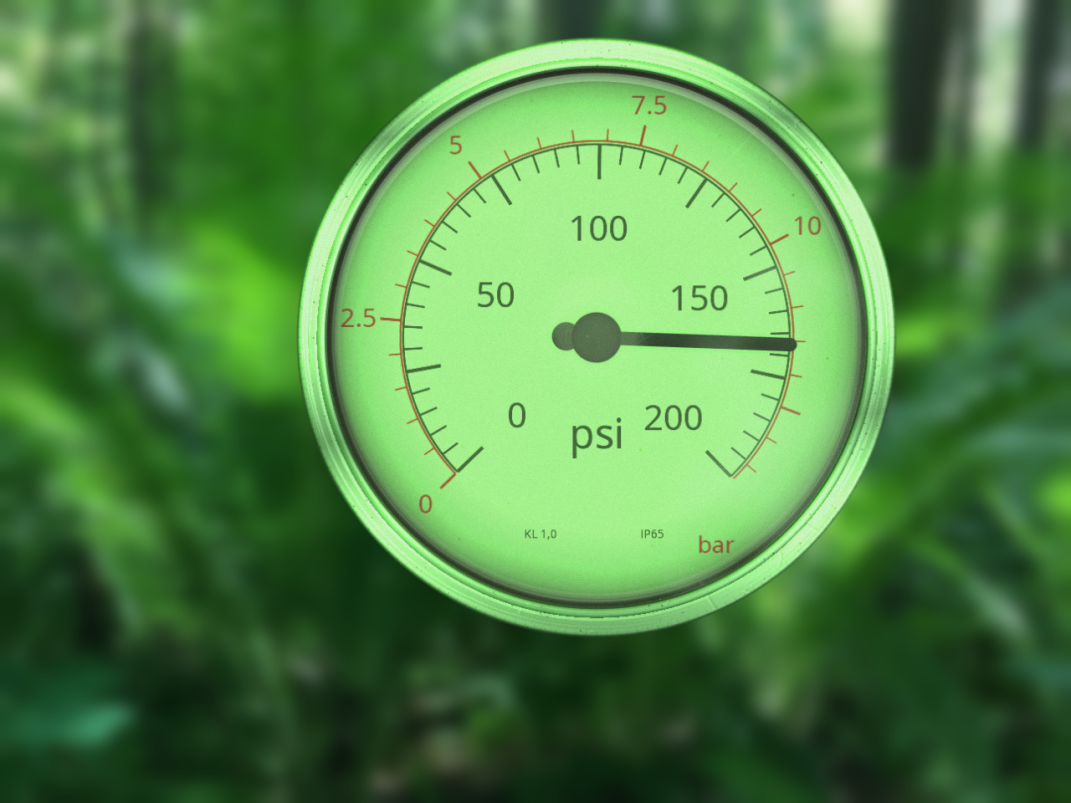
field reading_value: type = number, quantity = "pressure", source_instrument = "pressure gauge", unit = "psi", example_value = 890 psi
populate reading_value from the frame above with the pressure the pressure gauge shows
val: 167.5 psi
